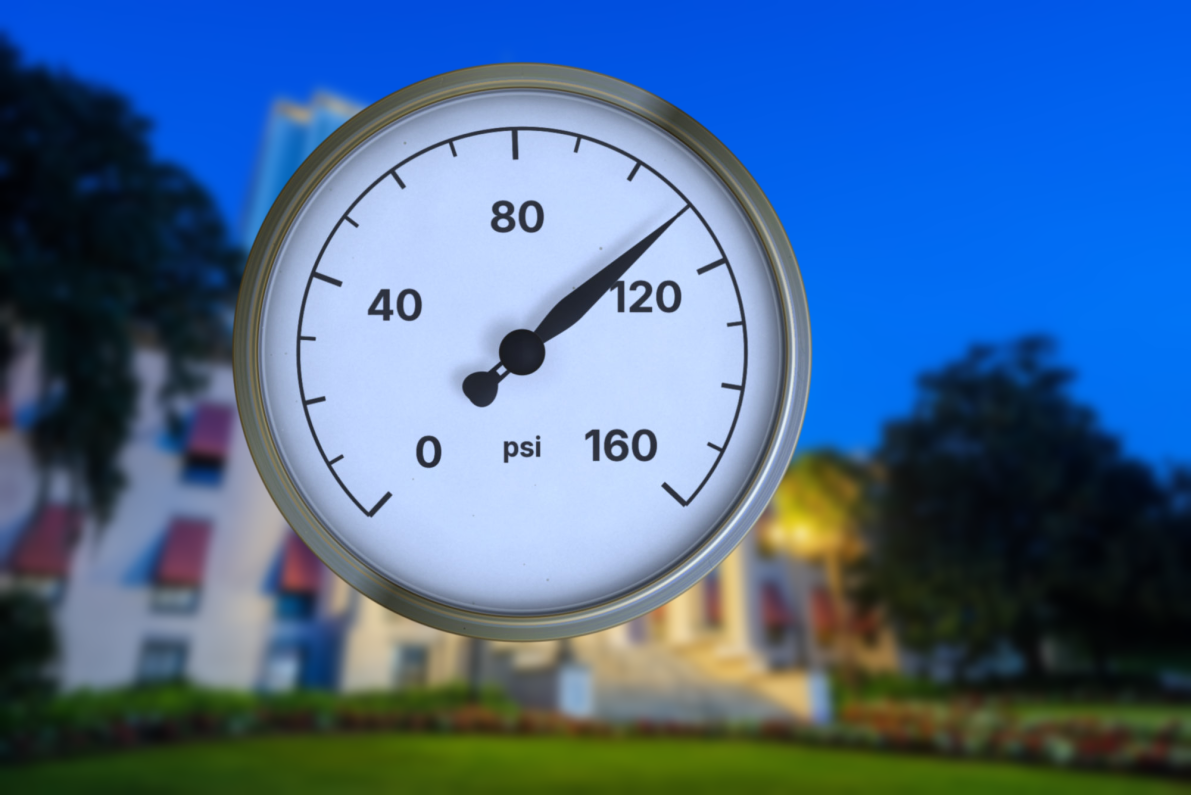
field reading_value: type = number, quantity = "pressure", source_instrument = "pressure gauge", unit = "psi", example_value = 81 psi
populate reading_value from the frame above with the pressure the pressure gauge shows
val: 110 psi
